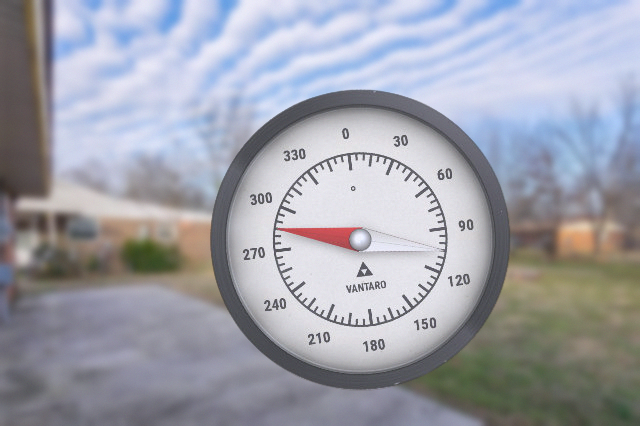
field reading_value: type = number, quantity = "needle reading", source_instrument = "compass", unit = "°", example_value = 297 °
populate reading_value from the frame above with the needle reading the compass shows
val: 285 °
